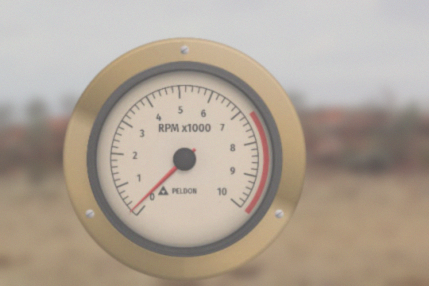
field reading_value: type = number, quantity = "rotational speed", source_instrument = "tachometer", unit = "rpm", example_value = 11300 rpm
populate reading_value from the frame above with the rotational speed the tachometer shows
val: 200 rpm
